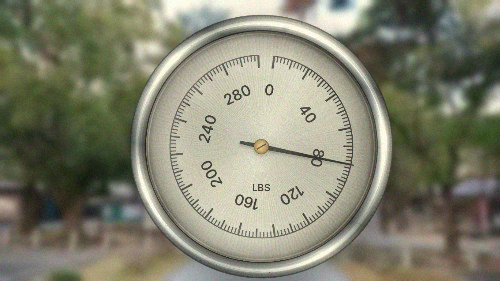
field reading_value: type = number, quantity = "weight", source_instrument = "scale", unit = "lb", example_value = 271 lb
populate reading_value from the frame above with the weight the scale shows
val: 80 lb
